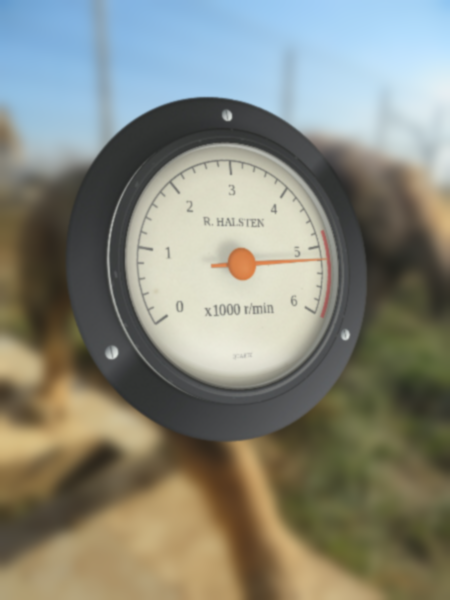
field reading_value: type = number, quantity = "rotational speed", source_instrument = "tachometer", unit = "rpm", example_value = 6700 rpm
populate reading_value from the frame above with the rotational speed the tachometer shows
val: 5200 rpm
